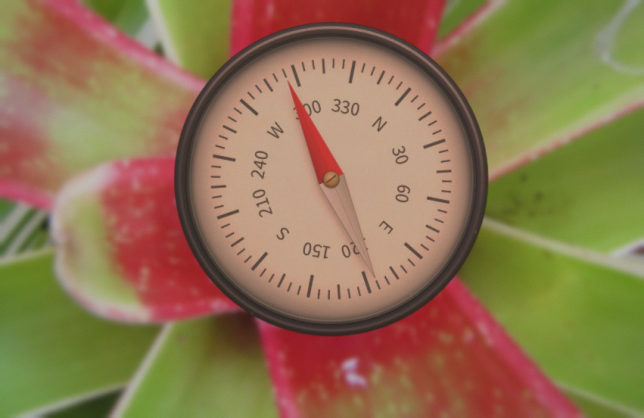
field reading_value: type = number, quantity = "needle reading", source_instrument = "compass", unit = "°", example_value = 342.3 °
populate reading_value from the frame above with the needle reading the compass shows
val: 295 °
